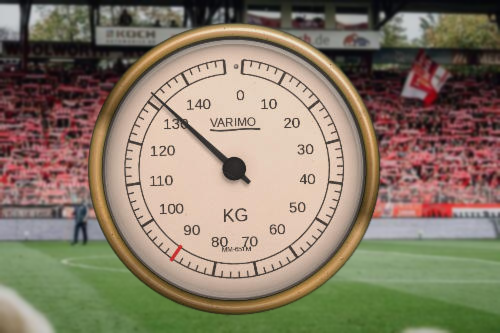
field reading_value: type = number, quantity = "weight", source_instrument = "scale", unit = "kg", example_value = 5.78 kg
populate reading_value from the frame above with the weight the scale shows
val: 132 kg
